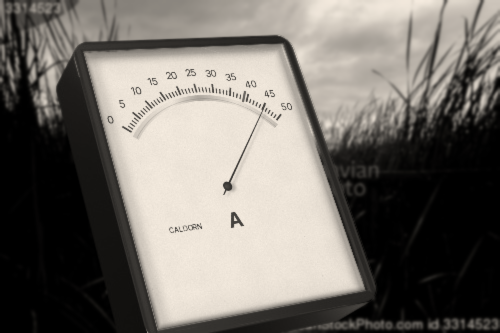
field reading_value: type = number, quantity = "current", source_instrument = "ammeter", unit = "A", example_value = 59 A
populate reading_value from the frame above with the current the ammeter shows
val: 45 A
